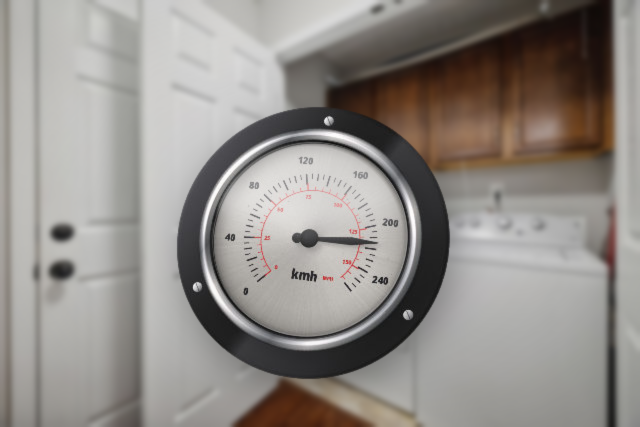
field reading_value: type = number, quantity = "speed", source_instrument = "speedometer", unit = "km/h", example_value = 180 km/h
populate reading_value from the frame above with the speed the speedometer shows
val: 215 km/h
